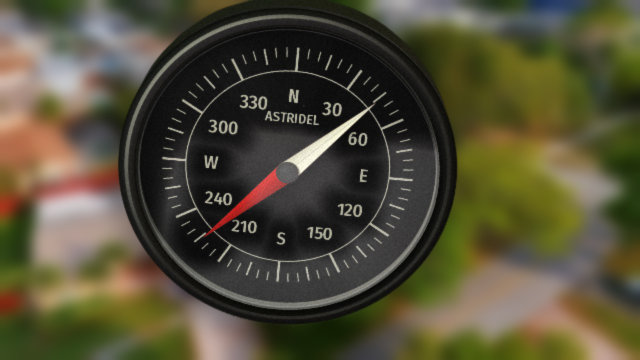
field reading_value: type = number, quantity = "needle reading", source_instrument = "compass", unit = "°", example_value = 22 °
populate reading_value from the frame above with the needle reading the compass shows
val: 225 °
